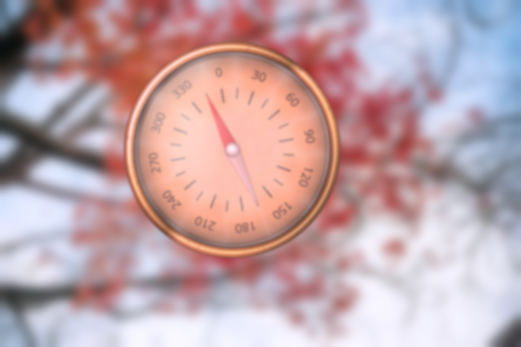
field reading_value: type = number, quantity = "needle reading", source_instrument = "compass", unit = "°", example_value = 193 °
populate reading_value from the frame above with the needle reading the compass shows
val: 345 °
